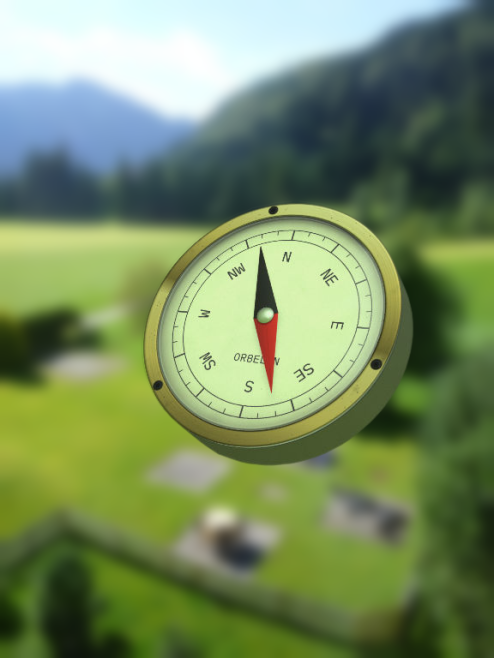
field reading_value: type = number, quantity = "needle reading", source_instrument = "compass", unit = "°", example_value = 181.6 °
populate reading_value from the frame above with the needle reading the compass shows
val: 160 °
